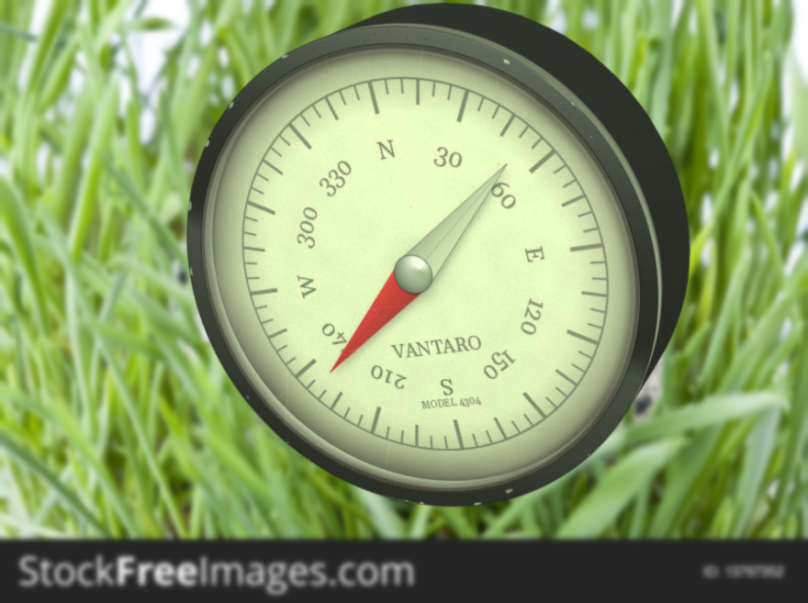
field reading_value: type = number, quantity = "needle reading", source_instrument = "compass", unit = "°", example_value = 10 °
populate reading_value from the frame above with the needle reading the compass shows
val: 232.5 °
